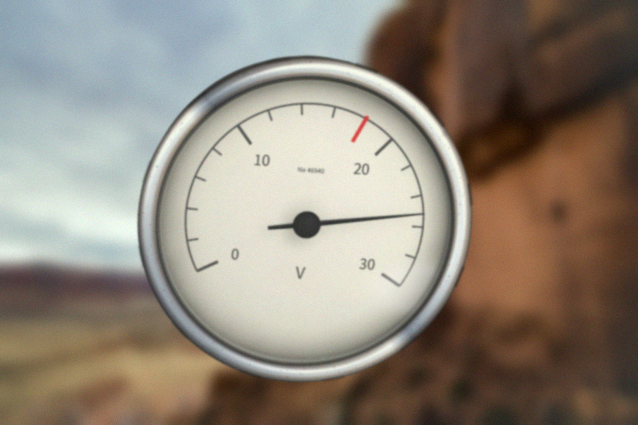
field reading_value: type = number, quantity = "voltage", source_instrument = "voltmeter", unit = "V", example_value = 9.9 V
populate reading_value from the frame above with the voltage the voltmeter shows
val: 25 V
